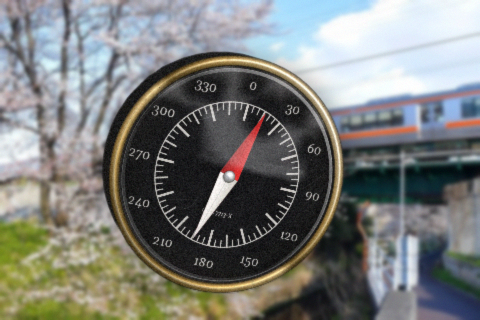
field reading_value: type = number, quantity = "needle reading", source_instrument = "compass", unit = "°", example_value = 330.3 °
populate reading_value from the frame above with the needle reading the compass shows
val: 15 °
